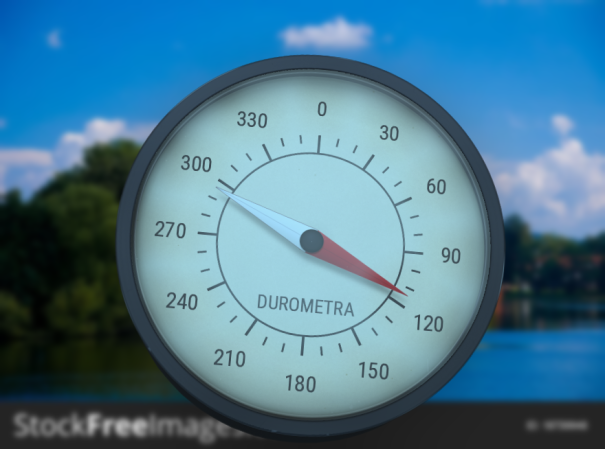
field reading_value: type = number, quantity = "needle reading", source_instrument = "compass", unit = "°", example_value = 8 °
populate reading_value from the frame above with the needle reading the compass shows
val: 115 °
